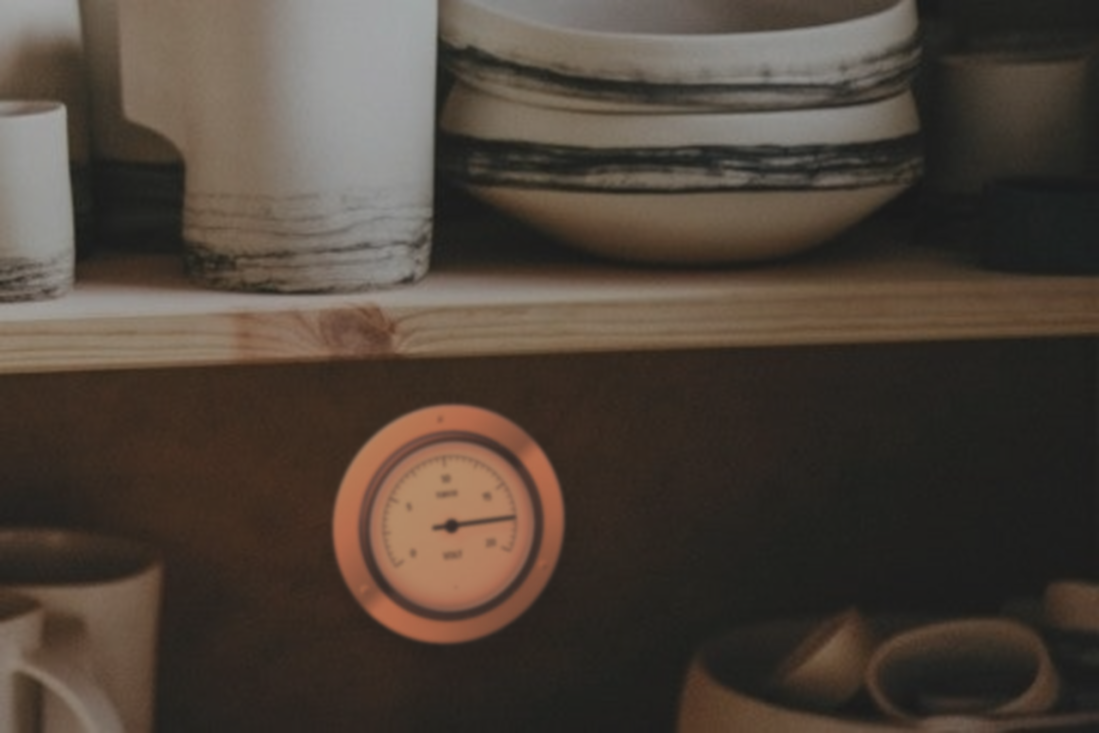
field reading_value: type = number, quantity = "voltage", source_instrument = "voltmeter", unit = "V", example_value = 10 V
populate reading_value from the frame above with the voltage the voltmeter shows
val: 17.5 V
